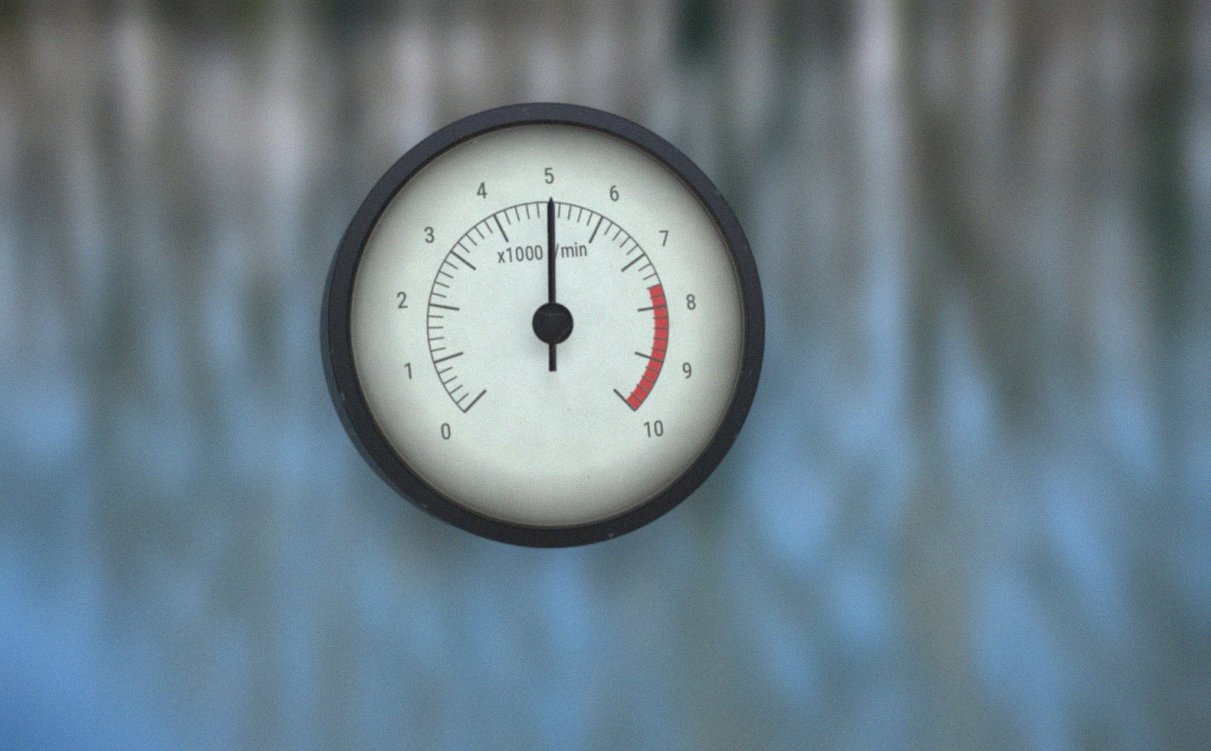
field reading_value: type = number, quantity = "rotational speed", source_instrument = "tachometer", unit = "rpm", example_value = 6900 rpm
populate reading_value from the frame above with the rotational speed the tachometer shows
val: 5000 rpm
